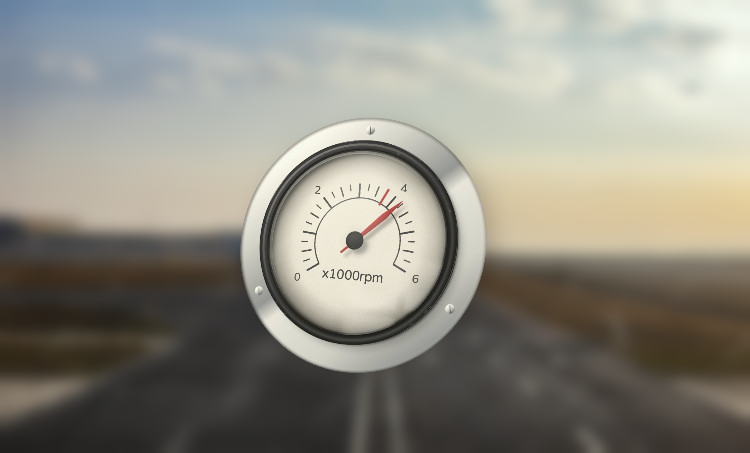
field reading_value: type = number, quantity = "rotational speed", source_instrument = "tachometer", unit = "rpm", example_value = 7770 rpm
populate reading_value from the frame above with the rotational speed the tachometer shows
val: 4250 rpm
